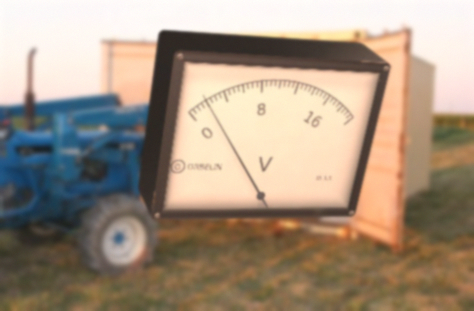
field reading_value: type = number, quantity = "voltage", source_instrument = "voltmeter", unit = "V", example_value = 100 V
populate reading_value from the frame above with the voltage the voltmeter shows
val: 2 V
